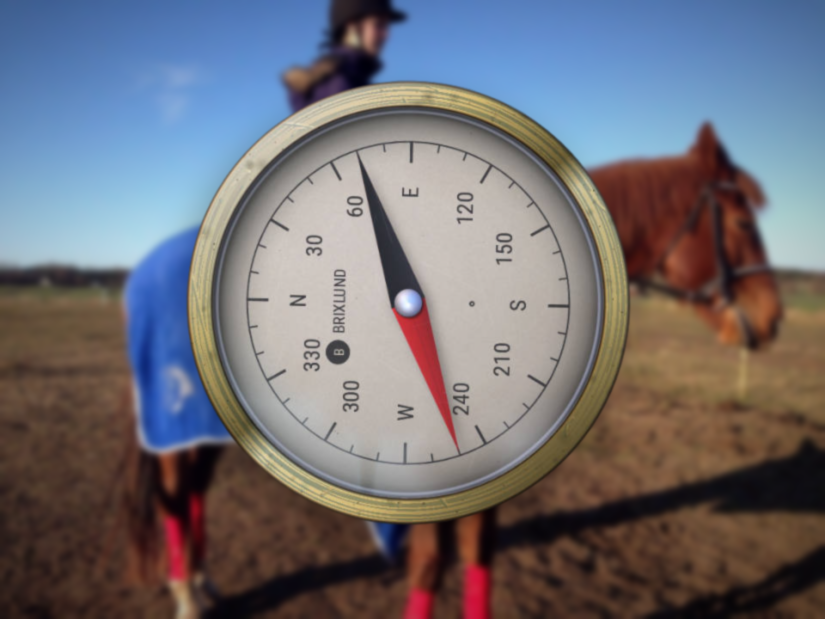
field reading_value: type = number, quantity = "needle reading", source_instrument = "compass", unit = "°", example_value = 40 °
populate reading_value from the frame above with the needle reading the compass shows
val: 250 °
